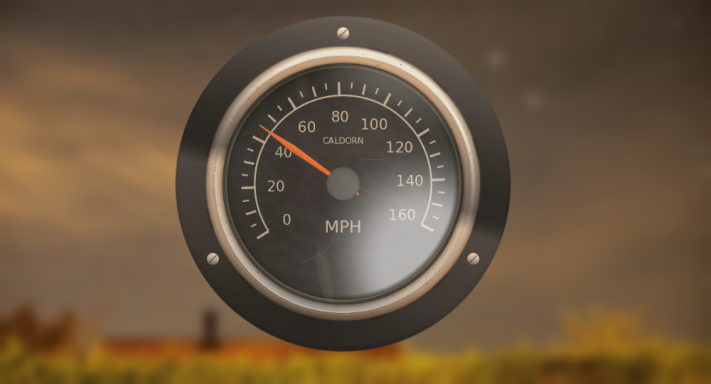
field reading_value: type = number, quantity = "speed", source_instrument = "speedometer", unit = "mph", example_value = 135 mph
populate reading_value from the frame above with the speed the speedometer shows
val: 45 mph
